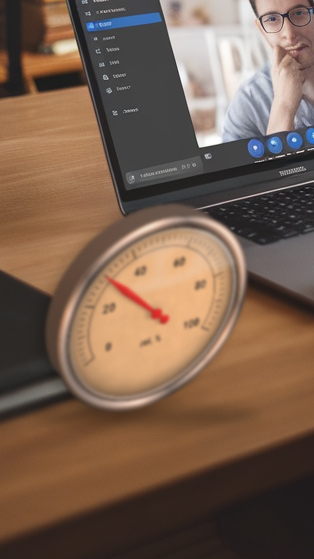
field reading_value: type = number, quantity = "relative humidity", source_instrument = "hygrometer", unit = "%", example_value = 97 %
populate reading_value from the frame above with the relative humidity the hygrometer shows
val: 30 %
